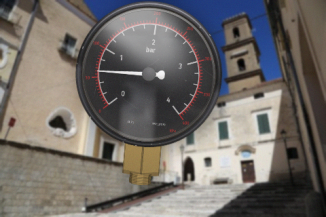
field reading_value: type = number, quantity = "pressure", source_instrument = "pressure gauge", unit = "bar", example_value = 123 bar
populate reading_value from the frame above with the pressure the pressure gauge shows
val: 0.6 bar
